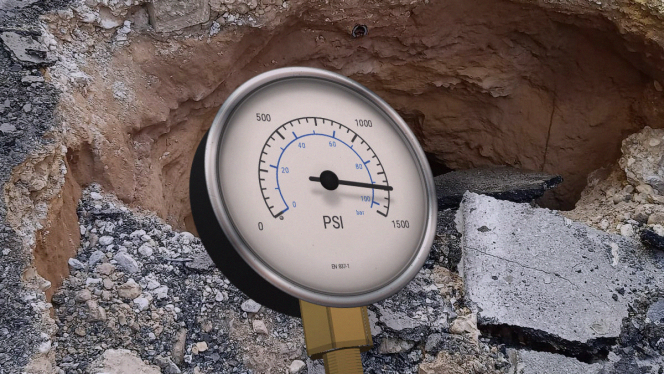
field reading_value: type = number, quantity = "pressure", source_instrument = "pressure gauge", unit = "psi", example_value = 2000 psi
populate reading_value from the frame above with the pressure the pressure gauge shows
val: 1350 psi
